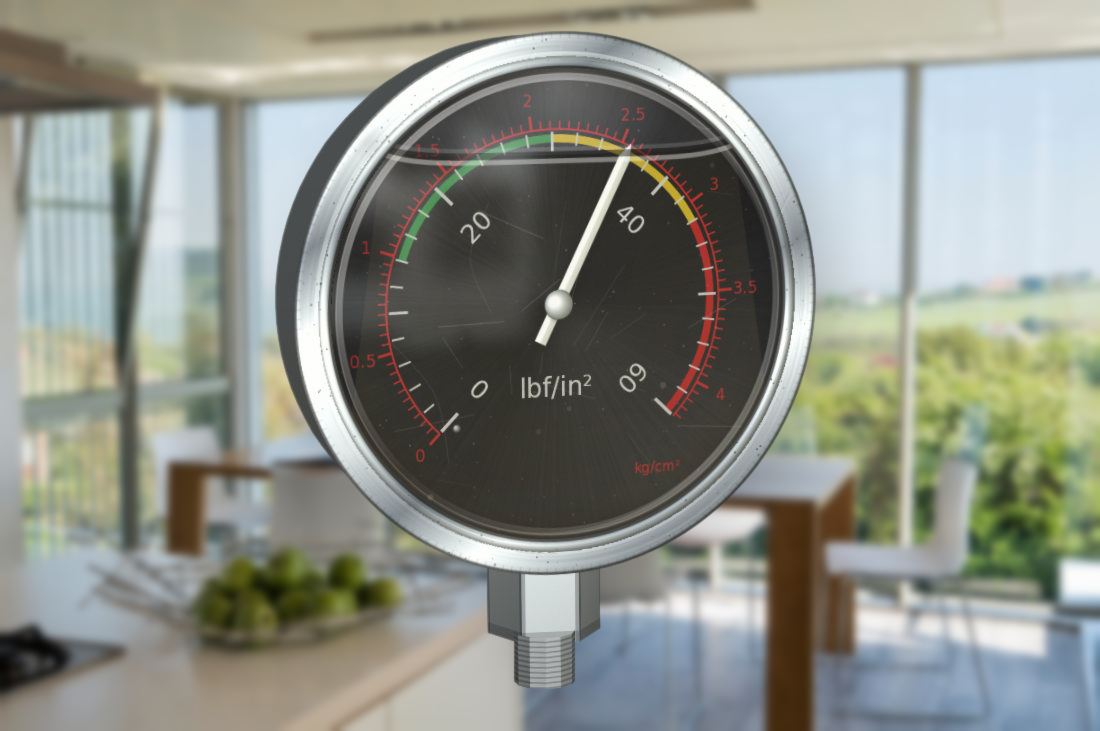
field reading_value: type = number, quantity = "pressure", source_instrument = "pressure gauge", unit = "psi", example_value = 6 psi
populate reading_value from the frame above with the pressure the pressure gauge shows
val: 36 psi
